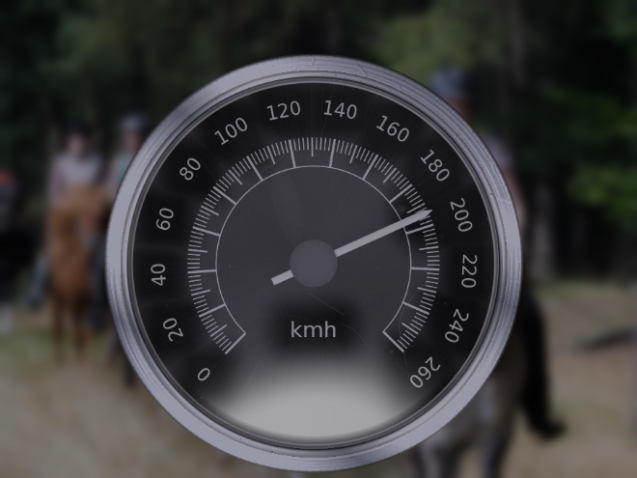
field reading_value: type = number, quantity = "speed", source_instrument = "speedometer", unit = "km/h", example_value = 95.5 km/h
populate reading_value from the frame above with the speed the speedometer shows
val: 194 km/h
